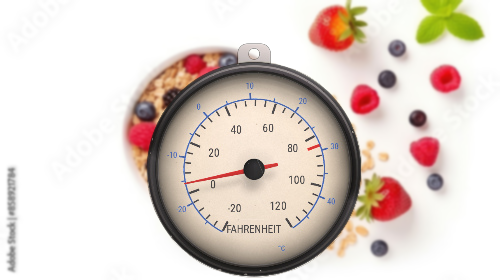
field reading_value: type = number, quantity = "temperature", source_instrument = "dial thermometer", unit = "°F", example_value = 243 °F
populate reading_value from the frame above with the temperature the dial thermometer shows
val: 4 °F
